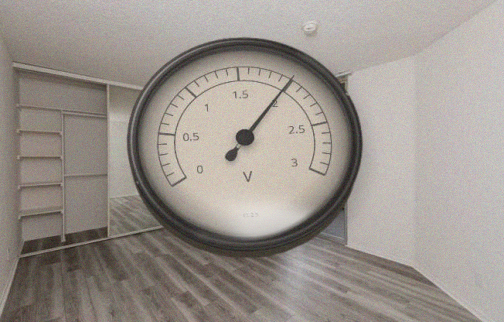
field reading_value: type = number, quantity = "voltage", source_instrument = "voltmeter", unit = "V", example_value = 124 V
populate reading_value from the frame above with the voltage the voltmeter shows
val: 2 V
